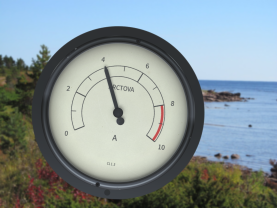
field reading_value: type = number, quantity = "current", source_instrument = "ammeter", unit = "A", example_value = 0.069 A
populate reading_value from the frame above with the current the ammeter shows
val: 4 A
